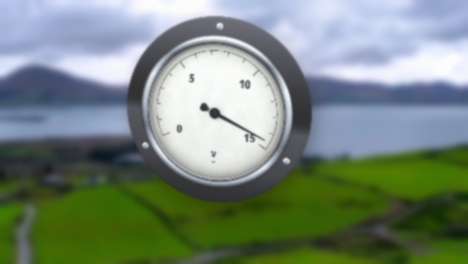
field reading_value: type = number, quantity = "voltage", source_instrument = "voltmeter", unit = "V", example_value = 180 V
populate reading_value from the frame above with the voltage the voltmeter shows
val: 14.5 V
